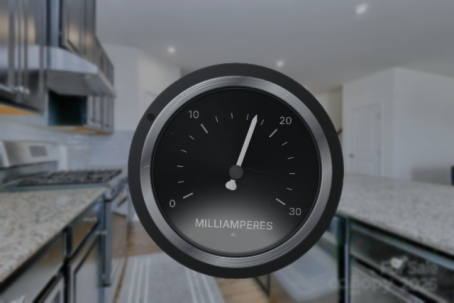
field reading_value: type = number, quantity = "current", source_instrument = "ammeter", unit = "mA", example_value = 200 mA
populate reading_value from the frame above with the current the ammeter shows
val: 17 mA
